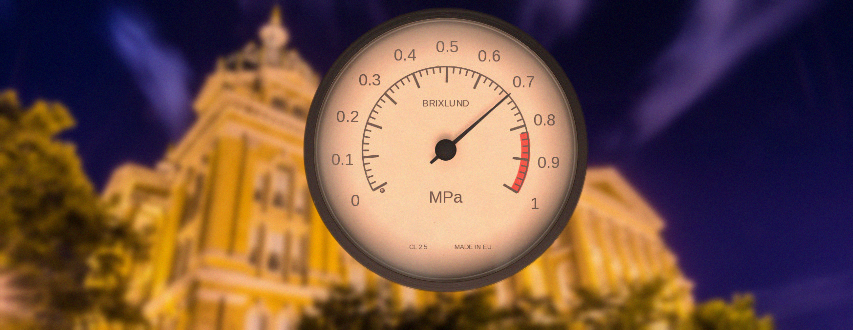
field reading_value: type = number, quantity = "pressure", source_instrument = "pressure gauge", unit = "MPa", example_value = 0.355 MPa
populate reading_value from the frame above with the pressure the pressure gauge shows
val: 0.7 MPa
